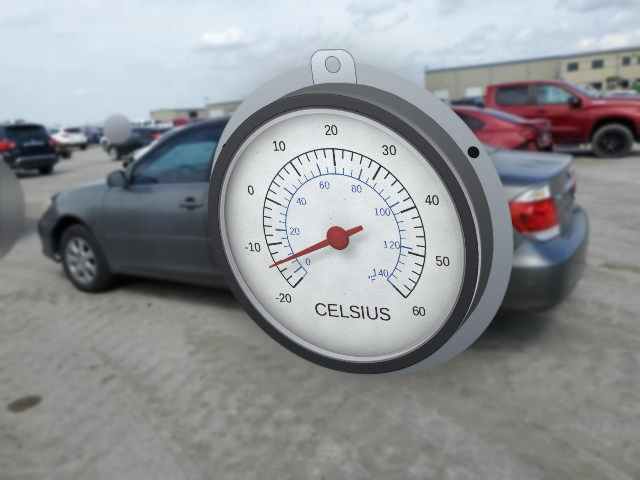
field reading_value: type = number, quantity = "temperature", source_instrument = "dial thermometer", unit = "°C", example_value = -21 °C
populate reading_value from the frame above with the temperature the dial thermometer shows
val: -14 °C
